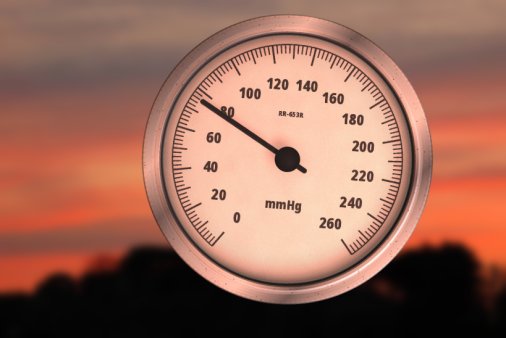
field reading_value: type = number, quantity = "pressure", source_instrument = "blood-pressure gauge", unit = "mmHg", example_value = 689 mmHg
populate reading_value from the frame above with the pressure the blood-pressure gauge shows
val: 76 mmHg
